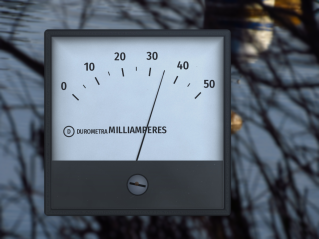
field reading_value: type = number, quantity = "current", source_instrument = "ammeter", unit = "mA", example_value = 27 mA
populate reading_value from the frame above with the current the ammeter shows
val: 35 mA
